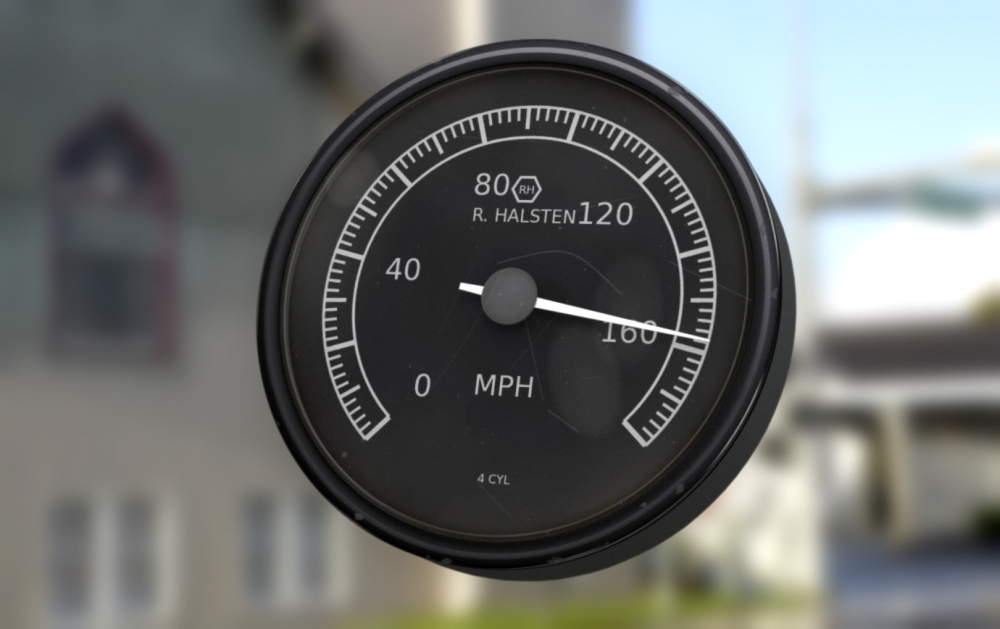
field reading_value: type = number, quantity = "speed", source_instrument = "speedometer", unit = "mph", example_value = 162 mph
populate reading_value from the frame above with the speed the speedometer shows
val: 158 mph
